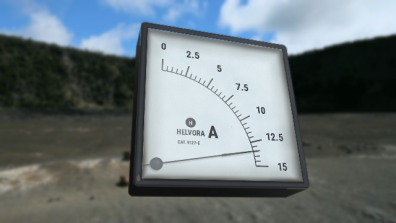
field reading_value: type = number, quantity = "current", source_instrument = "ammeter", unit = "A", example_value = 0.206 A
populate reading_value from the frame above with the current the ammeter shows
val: 13.5 A
